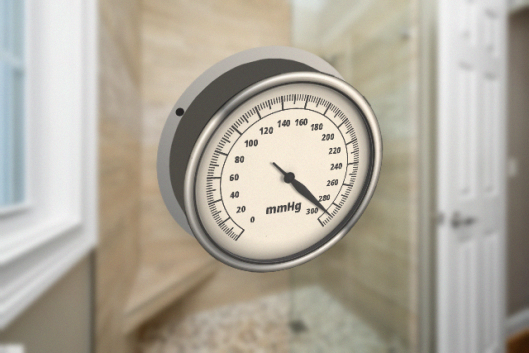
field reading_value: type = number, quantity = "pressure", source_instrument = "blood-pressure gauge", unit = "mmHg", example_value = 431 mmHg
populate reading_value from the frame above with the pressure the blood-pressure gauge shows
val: 290 mmHg
